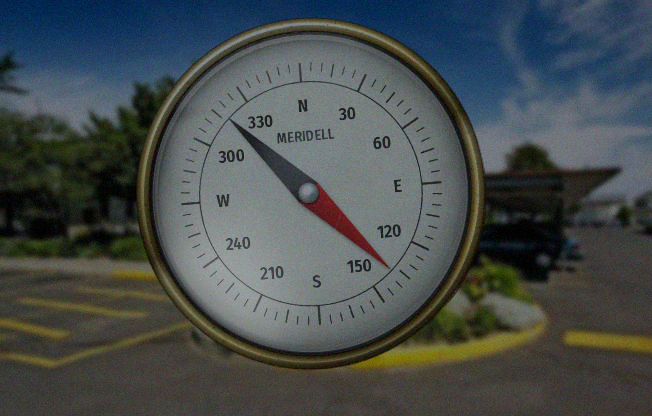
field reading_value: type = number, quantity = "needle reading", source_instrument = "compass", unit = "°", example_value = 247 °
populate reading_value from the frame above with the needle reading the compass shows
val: 137.5 °
